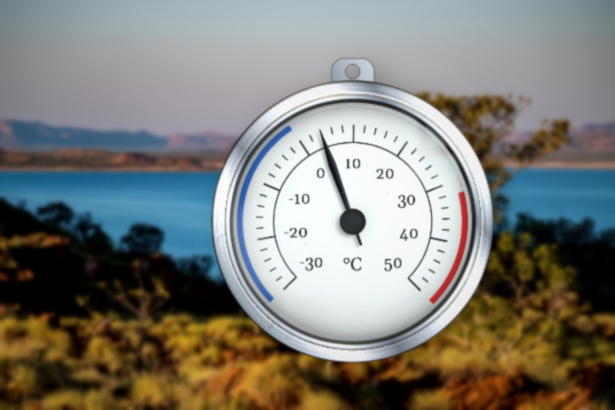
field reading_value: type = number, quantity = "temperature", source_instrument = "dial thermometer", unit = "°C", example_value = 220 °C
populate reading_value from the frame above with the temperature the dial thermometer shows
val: 4 °C
